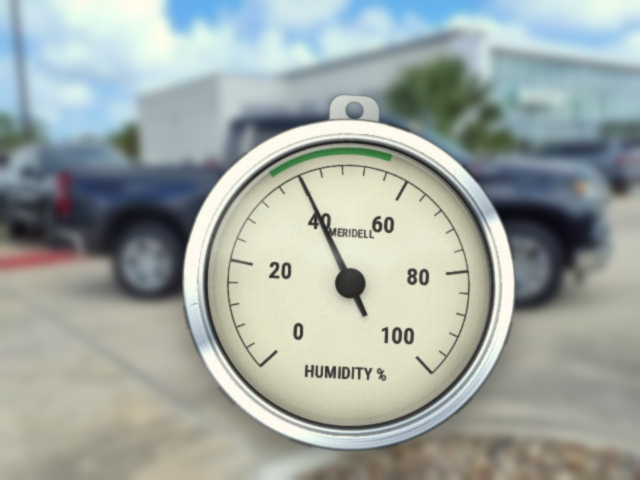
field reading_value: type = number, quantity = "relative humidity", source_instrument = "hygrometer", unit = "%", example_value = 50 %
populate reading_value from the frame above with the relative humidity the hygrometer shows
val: 40 %
